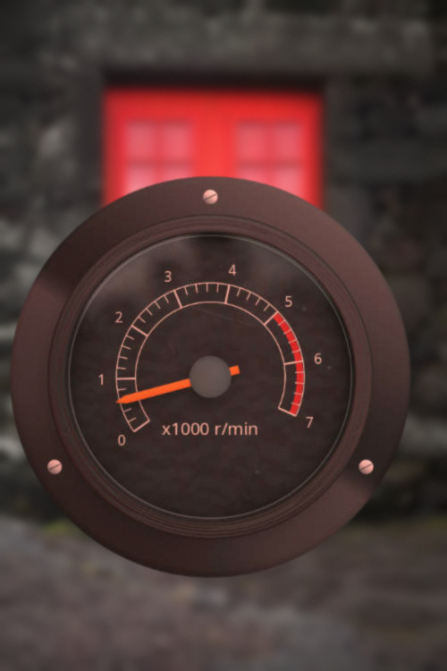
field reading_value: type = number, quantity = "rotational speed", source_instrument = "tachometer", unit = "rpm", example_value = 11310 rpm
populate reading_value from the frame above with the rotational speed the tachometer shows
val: 600 rpm
